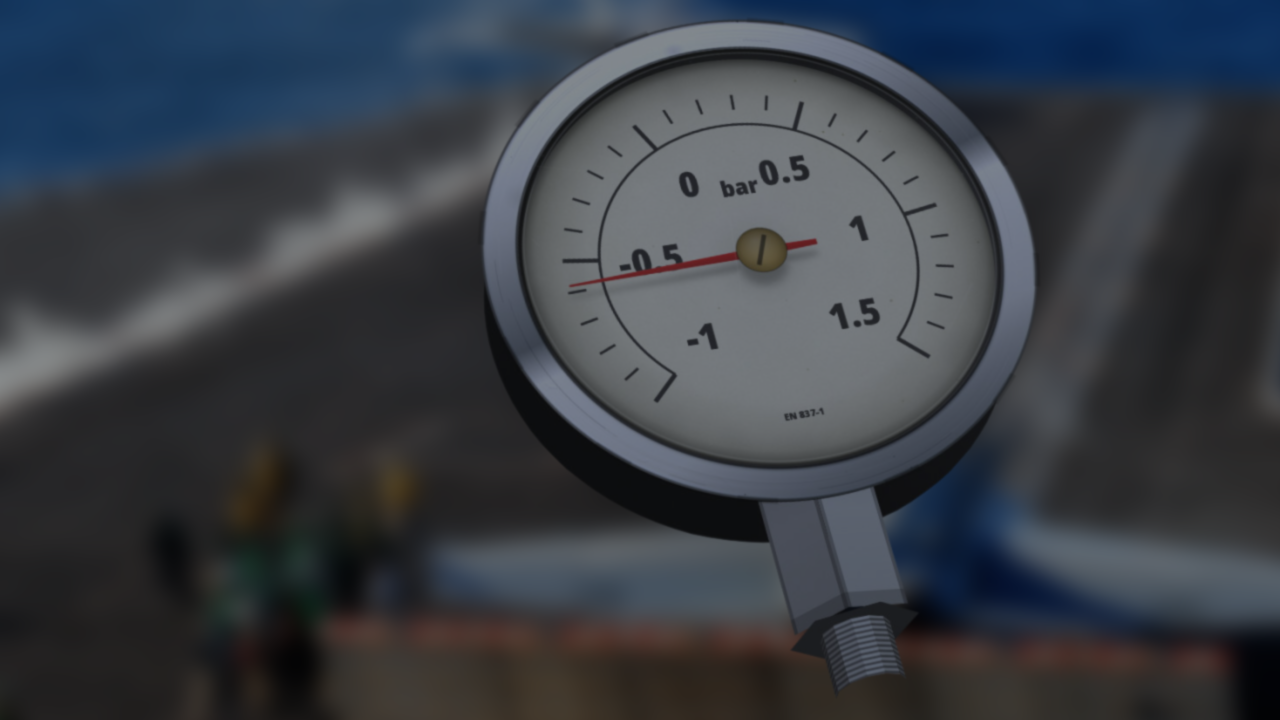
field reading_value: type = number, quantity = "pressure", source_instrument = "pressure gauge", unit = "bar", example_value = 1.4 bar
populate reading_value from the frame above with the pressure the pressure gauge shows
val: -0.6 bar
